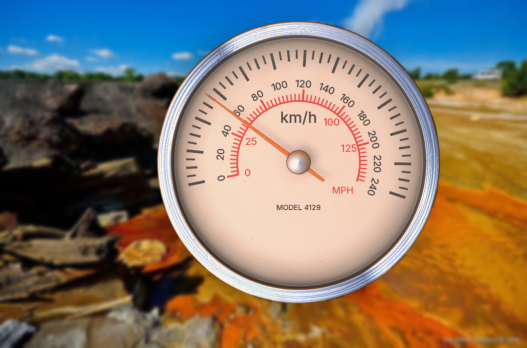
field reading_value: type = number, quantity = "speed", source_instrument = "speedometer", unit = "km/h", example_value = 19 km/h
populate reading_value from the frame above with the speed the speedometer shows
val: 55 km/h
